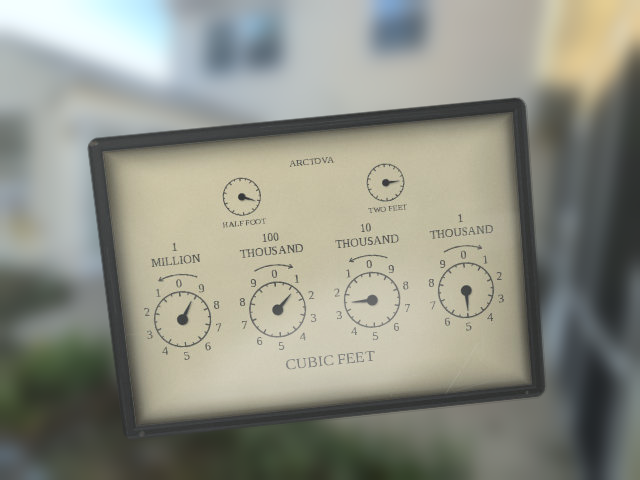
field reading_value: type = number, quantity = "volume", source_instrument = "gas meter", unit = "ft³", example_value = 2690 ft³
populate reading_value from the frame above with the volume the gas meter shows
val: 912500 ft³
